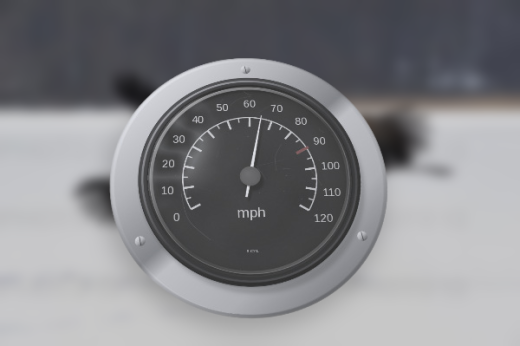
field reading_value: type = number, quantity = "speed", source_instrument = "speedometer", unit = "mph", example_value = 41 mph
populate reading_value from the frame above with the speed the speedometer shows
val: 65 mph
